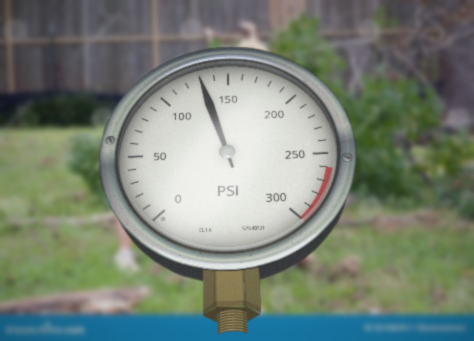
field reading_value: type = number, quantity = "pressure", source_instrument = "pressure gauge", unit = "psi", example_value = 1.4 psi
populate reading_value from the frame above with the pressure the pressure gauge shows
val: 130 psi
